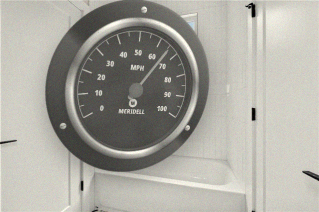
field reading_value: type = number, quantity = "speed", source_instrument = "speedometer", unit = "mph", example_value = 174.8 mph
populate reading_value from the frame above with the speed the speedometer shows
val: 65 mph
